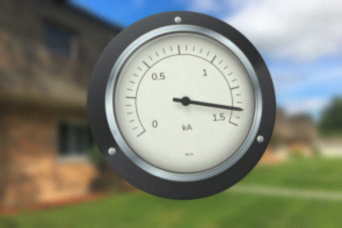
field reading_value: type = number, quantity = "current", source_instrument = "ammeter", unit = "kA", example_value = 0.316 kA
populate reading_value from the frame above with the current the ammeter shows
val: 1.4 kA
